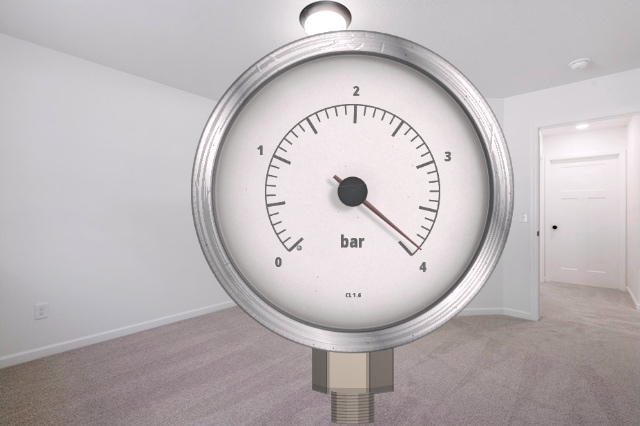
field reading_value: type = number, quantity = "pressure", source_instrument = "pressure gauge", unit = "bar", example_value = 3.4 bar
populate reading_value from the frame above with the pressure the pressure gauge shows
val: 3.9 bar
